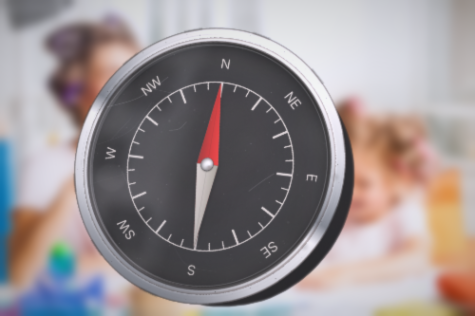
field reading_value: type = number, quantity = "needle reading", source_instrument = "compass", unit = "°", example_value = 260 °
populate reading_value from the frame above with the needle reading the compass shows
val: 0 °
